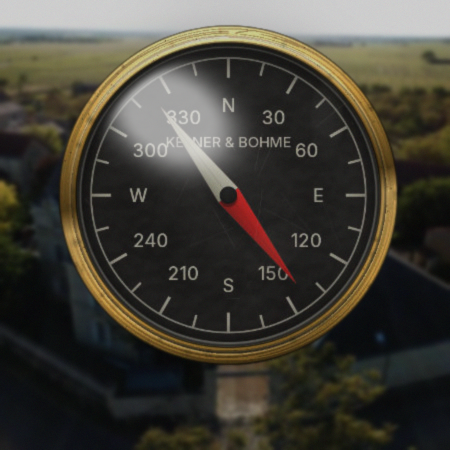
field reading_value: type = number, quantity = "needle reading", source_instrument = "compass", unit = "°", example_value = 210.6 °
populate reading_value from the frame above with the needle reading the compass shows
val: 142.5 °
